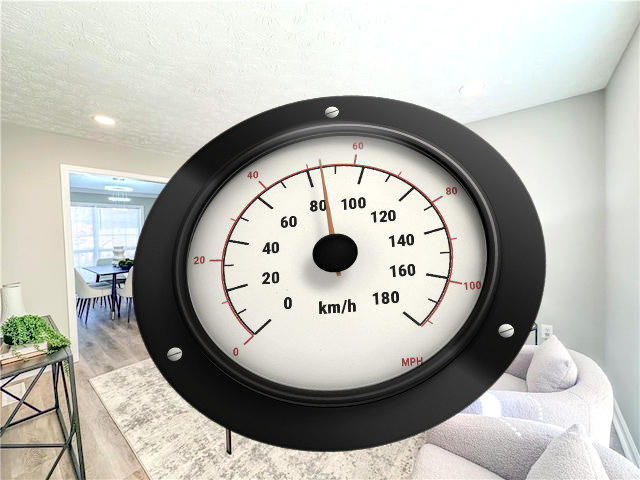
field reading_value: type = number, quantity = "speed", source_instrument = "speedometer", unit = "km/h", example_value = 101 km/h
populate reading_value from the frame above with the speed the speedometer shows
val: 85 km/h
